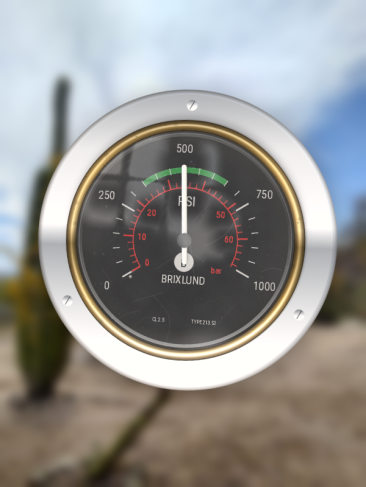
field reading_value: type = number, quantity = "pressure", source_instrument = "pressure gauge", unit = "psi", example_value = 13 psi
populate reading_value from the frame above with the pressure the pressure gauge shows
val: 500 psi
